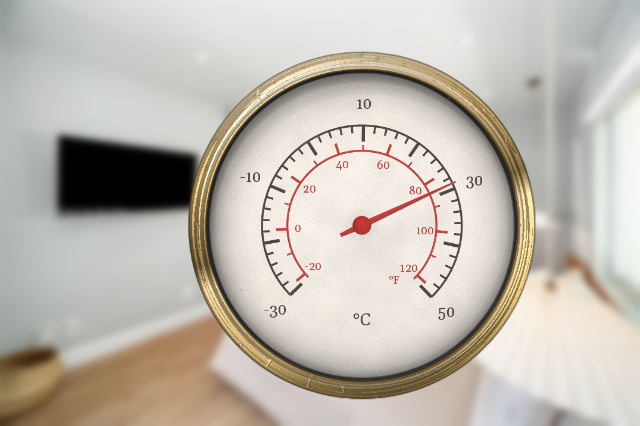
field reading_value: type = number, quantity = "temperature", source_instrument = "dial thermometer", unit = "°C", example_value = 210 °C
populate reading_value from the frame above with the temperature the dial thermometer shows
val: 29 °C
